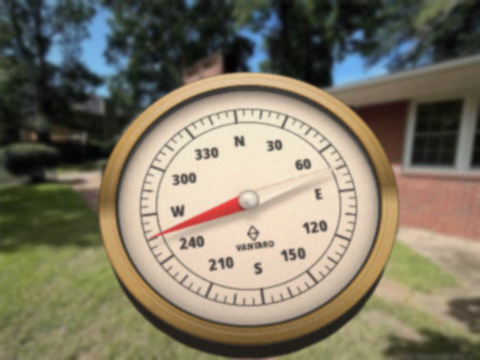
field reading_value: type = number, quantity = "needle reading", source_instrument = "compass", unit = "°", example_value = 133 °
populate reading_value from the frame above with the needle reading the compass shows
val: 255 °
